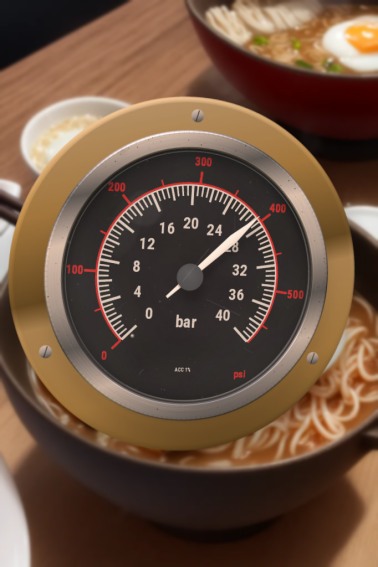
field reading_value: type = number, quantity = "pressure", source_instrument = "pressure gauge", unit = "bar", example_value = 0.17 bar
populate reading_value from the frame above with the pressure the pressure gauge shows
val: 27 bar
